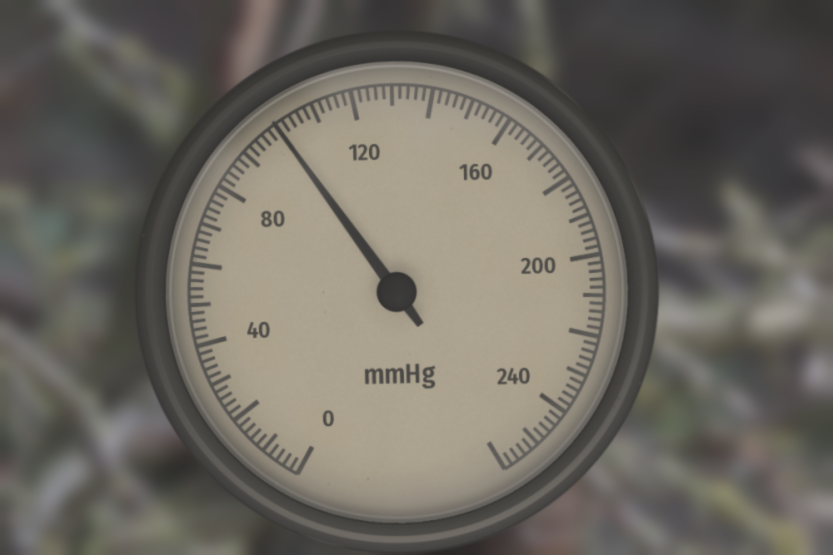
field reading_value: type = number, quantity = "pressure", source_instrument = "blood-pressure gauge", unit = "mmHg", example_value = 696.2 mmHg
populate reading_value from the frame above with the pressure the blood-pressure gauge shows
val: 100 mmHg
